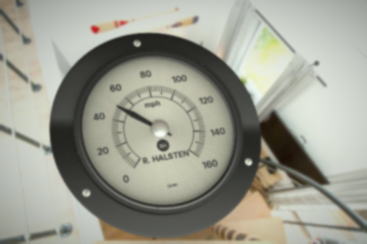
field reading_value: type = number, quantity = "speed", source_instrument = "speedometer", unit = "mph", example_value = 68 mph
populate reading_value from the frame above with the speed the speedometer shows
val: 50 mph
